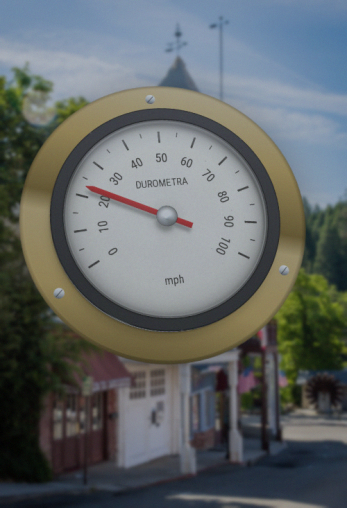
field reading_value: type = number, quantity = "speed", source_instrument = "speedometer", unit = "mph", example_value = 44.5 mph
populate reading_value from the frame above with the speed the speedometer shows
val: 22.5 mph
